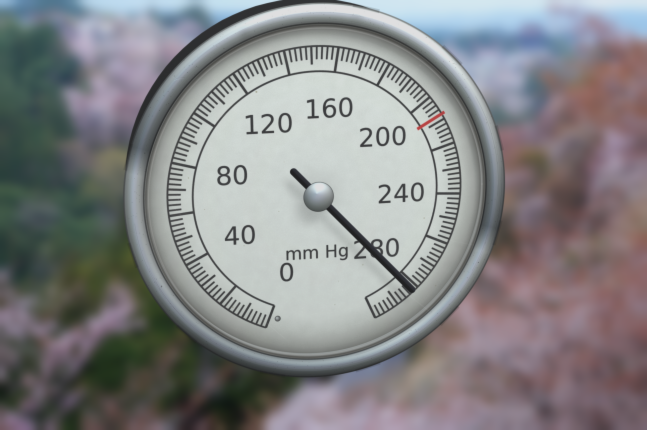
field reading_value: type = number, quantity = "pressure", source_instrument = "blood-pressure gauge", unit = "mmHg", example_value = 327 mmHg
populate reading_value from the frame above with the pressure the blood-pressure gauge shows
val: 282 mmHg
